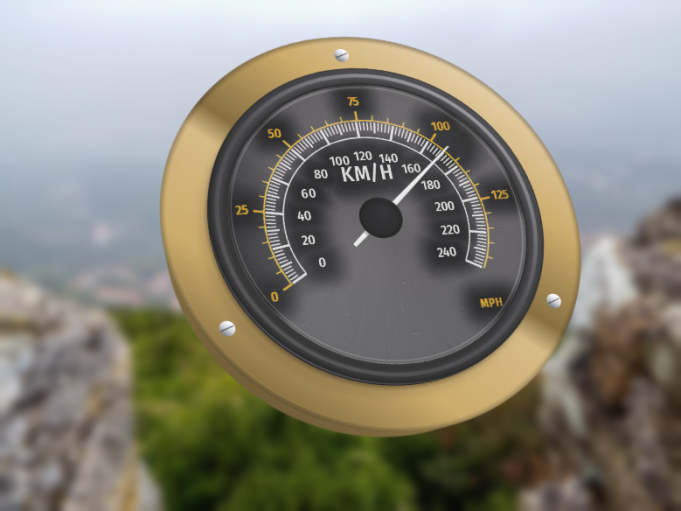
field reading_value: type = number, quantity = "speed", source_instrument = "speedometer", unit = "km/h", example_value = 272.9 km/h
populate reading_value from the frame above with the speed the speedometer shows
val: 170 km/h
